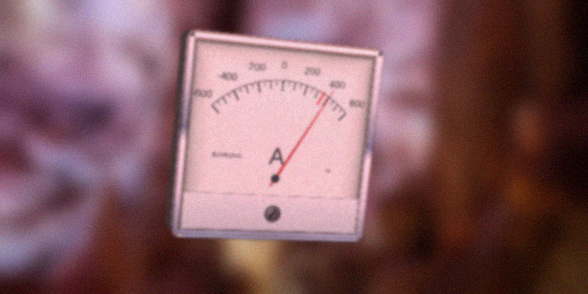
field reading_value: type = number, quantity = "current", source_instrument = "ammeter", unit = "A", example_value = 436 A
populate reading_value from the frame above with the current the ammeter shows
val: 400 A
